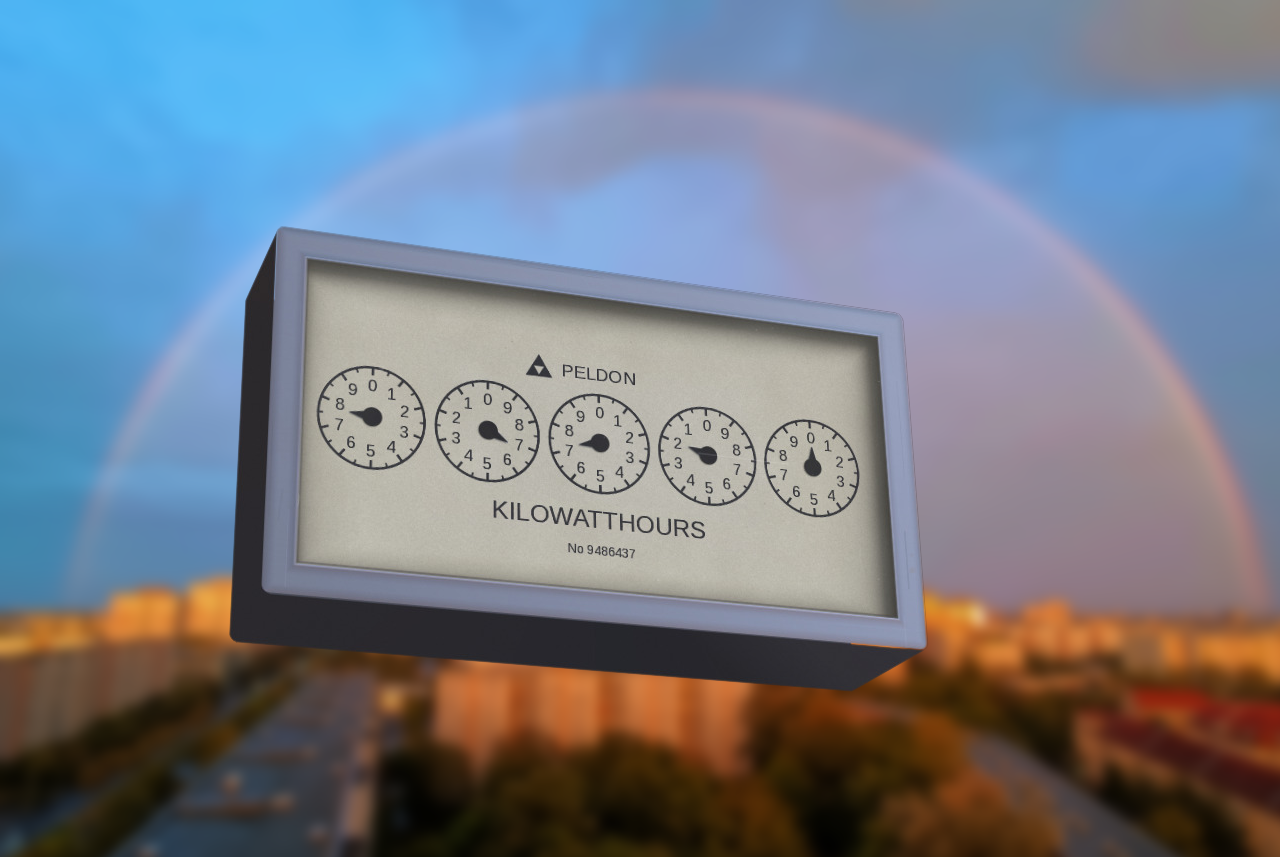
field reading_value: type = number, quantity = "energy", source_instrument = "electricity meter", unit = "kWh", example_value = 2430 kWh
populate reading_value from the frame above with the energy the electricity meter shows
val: 76720 kWh
